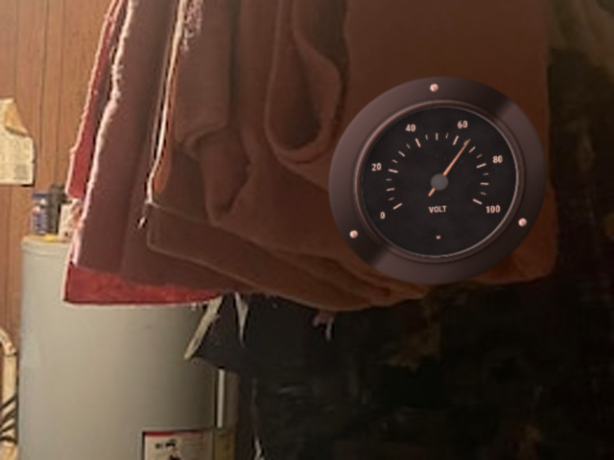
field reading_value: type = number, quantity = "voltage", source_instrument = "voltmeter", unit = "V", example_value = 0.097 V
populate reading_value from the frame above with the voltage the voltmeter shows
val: 65 V
